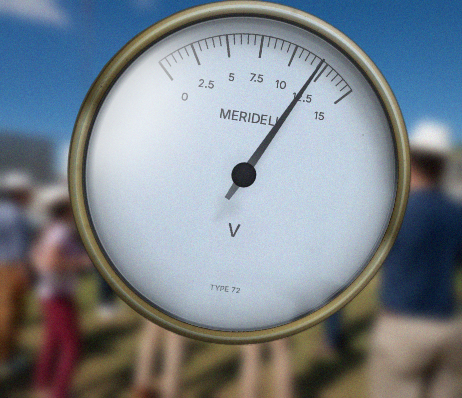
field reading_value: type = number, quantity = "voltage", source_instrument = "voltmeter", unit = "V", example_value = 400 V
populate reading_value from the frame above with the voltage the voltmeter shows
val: 12 V
